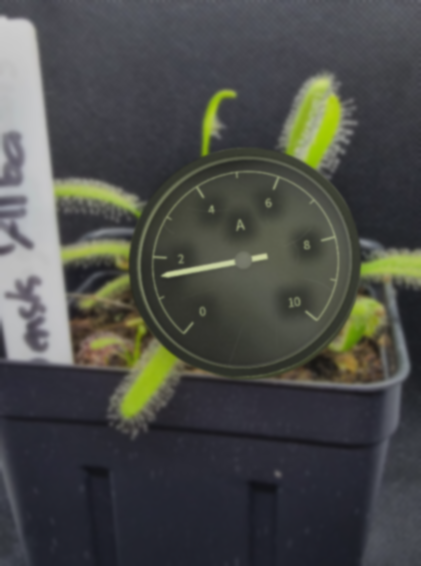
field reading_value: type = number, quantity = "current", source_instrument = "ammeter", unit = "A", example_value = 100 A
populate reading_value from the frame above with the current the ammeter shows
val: 1.5 A
